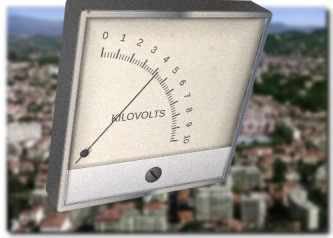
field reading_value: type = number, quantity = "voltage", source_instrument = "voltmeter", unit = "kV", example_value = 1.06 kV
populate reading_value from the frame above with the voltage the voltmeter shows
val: 4 kV
